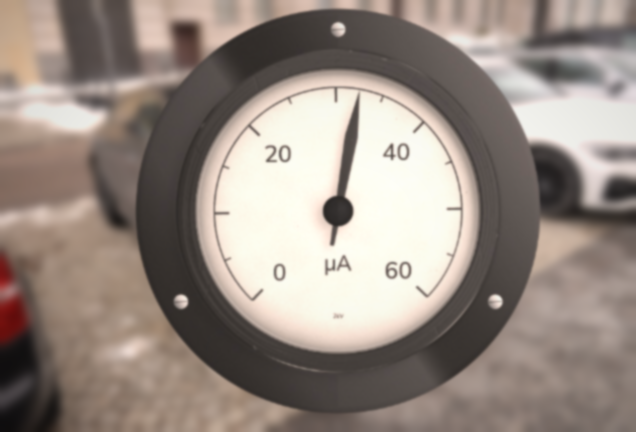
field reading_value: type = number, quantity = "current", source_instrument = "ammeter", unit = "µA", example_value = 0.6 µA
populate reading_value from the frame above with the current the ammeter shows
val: 32.5 µA
